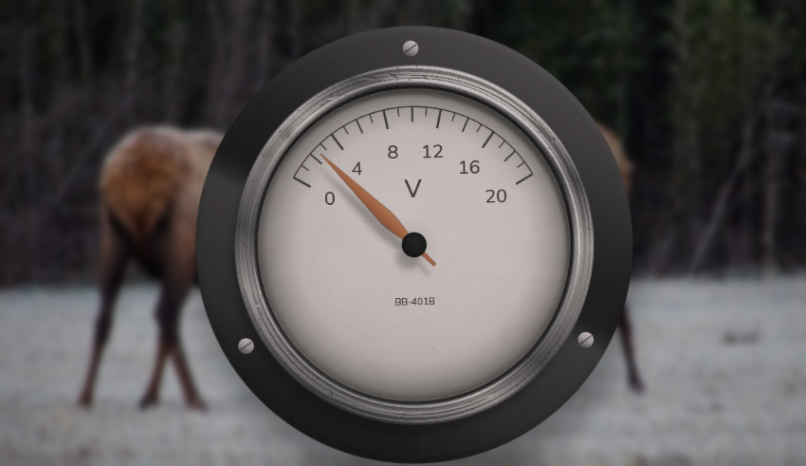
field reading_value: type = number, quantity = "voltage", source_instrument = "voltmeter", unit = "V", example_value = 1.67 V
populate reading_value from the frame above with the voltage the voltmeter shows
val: 2.5 V
